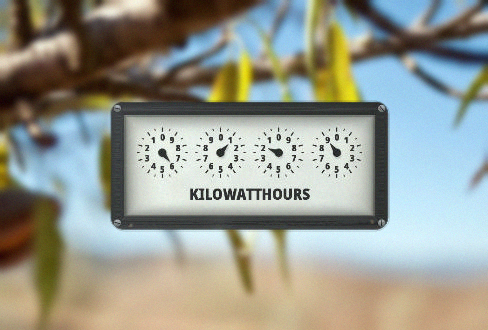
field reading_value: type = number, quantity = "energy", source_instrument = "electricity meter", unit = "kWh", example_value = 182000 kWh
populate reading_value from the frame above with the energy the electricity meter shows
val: 6119 kWh
